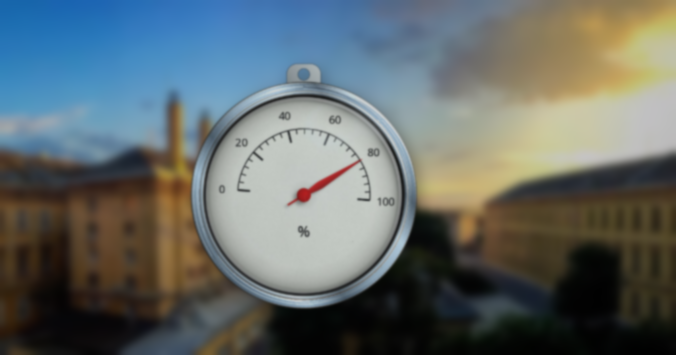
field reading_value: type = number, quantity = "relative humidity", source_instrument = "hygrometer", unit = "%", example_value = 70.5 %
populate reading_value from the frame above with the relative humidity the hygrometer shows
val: 80 %
